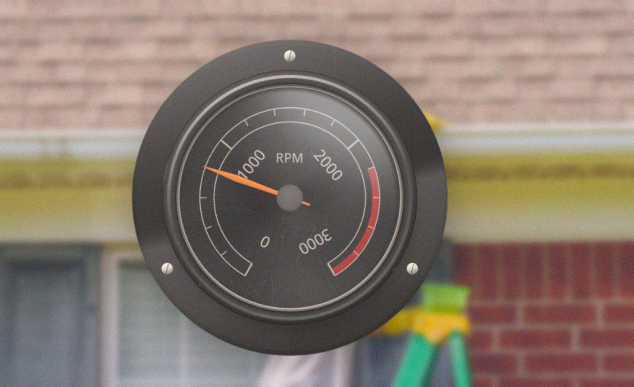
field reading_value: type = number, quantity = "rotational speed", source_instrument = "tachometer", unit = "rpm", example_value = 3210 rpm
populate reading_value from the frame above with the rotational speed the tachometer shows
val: 800 rpm
